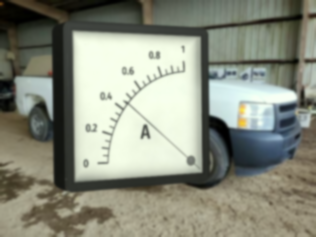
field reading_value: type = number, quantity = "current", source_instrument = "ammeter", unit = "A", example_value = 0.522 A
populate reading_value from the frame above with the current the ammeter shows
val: 0.45 A
